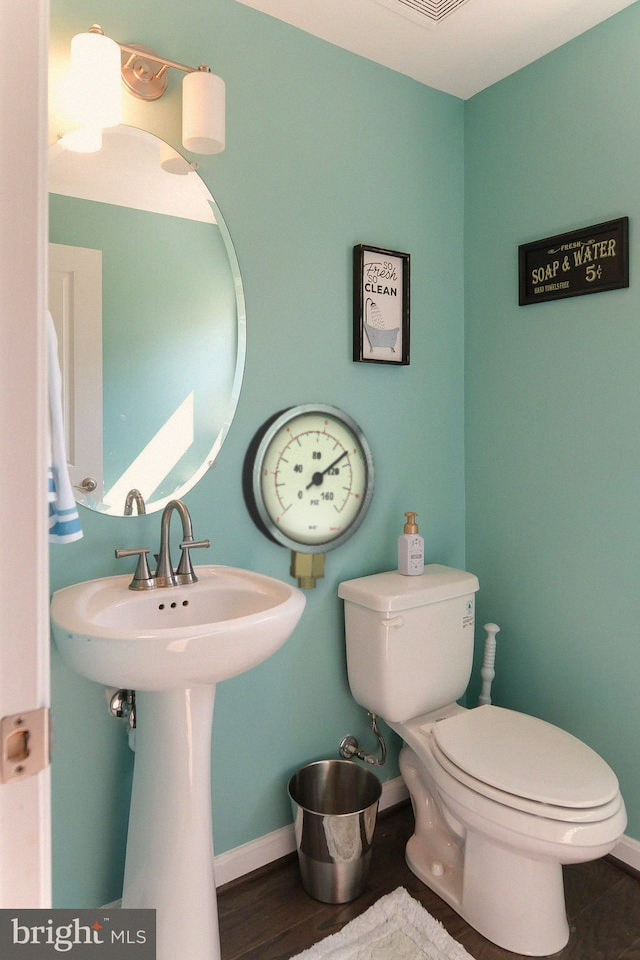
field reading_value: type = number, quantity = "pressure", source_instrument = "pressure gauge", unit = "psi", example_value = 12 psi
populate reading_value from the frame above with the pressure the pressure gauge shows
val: 110 psi
